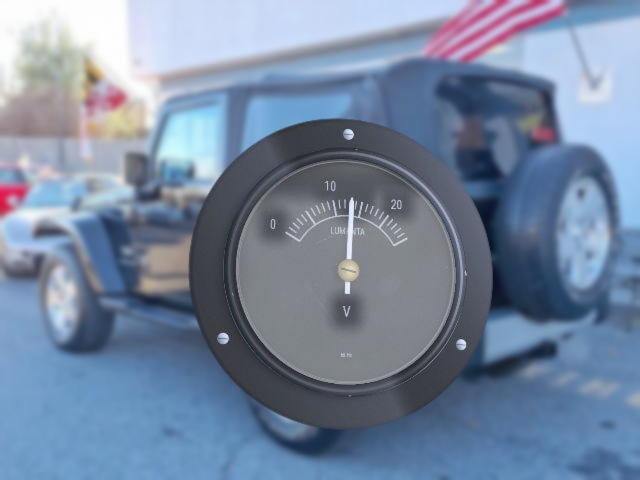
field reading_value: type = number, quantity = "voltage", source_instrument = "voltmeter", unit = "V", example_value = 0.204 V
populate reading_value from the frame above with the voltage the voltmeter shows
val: 13 V
